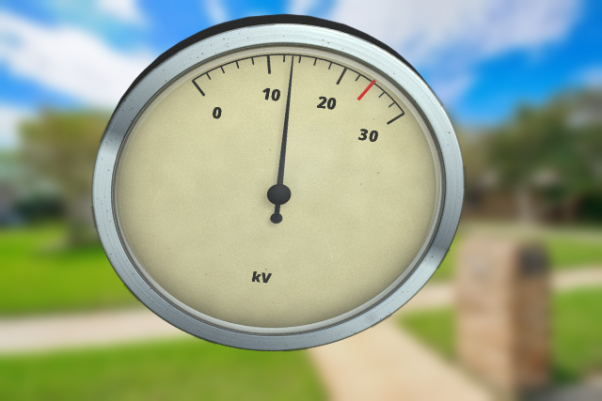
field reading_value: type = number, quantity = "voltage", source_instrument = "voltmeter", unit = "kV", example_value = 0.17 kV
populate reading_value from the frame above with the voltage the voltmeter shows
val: 13 kV
